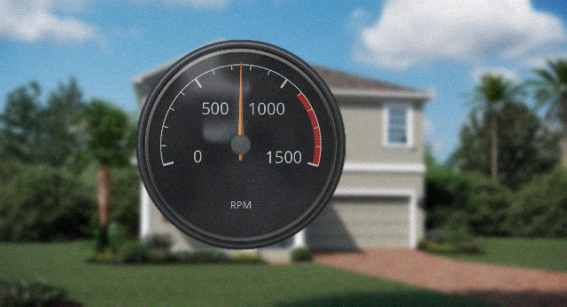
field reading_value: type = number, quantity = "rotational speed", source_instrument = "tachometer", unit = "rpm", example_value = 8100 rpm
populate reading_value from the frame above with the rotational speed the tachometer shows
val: 750 rpm
